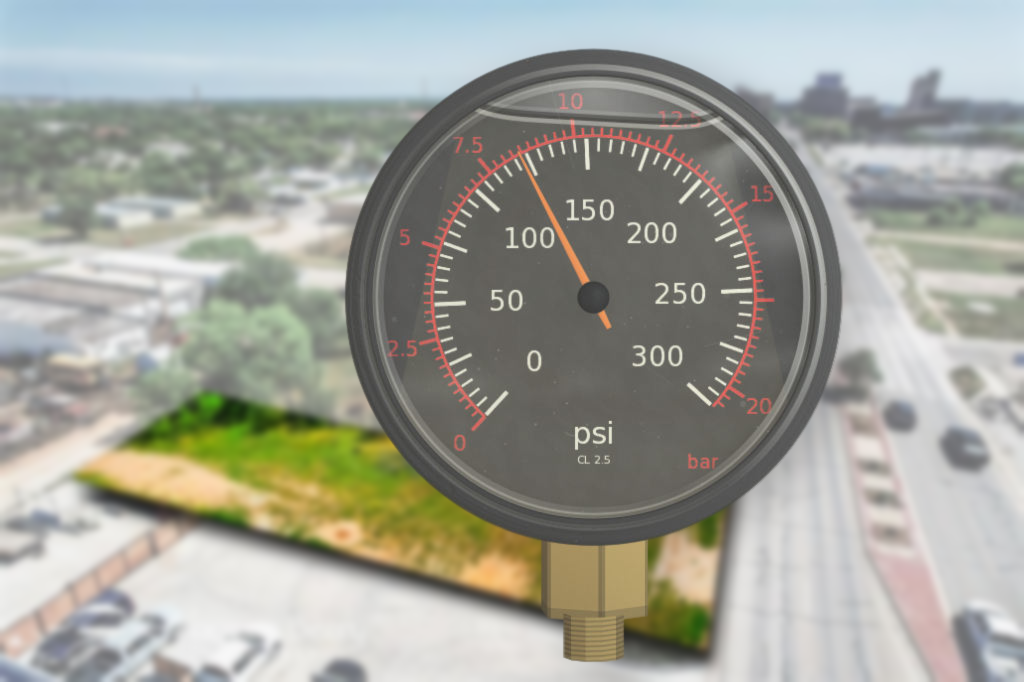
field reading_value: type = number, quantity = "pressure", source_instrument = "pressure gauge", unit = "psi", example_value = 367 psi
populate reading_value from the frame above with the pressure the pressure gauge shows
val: 122.5 psi
